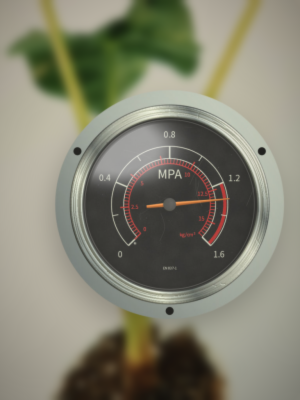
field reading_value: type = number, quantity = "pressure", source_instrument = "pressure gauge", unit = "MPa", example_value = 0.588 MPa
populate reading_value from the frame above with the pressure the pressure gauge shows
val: 1.3 MPa
